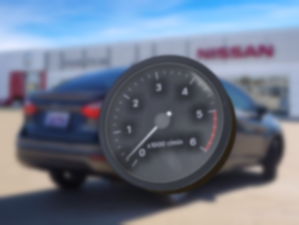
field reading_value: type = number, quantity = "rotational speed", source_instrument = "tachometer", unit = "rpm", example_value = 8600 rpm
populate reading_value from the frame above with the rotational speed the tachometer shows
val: 200 rpm
